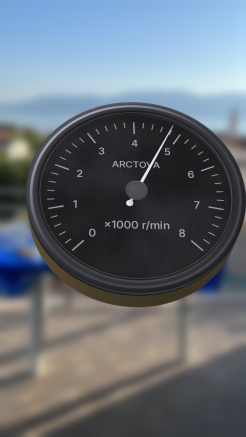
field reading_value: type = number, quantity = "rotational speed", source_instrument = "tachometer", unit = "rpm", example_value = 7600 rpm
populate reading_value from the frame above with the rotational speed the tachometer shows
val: 4800 rpm
